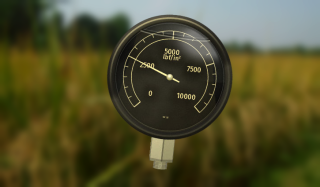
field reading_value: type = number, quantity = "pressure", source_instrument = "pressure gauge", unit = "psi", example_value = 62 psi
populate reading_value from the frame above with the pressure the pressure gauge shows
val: 2500 psi
